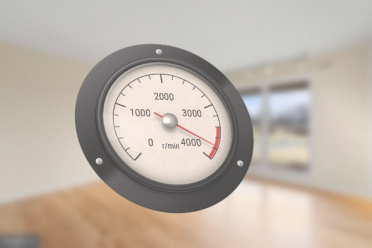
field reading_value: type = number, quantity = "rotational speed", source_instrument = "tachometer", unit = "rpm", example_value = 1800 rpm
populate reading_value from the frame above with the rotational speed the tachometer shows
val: 3800 rpm
